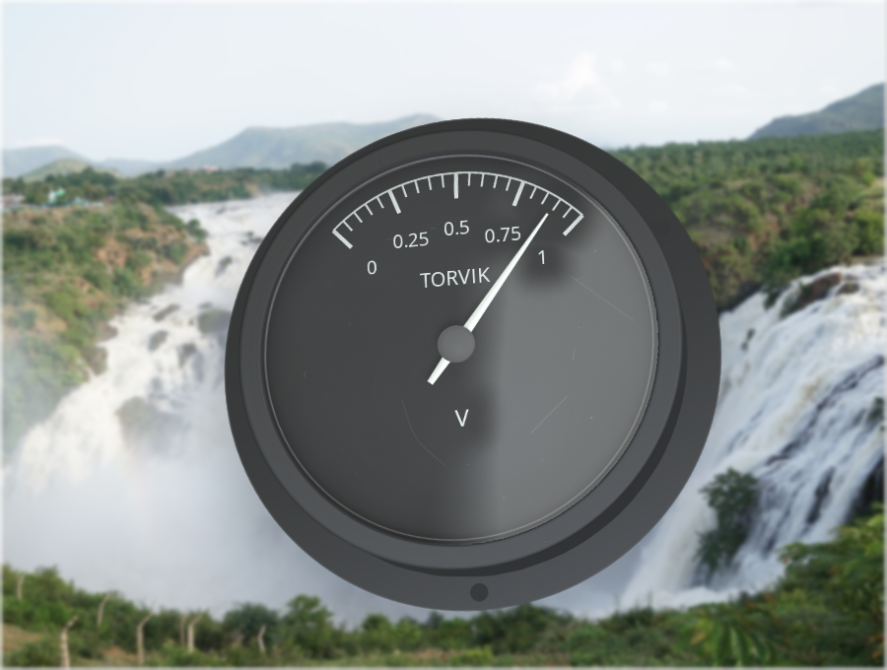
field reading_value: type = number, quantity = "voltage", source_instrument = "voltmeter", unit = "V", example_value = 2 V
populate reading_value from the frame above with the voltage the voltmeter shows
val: 0.9 V
